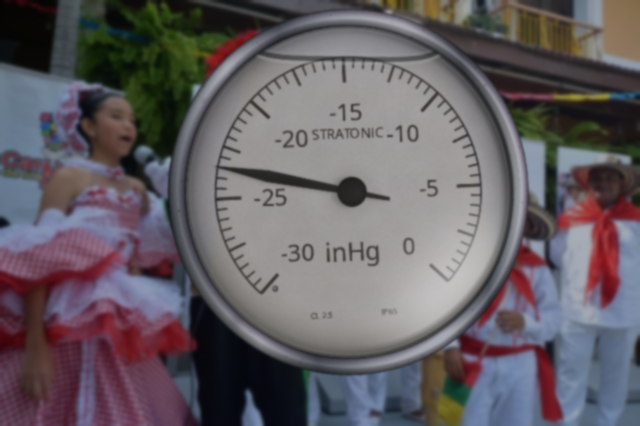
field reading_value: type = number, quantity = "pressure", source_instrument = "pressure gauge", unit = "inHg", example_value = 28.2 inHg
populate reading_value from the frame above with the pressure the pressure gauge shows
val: -23.5 inHg
